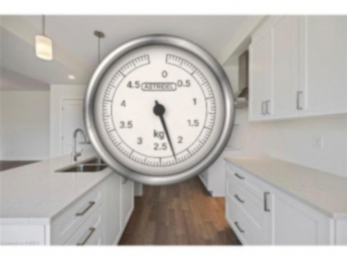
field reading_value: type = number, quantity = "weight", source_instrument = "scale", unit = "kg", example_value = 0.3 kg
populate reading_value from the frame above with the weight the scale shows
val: 2.25 kg
